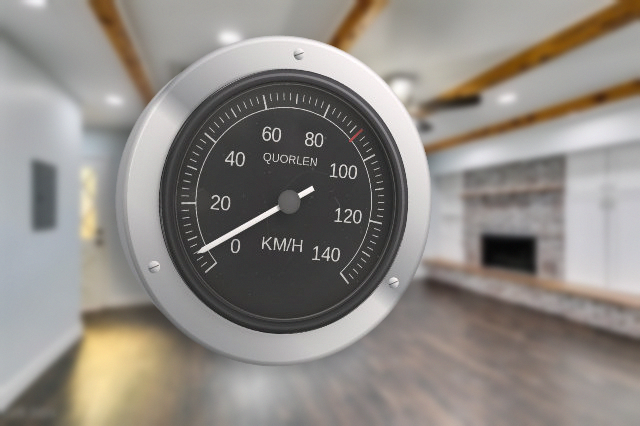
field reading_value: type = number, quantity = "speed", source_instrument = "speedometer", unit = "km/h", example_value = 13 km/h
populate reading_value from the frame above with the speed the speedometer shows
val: 6 km/h
